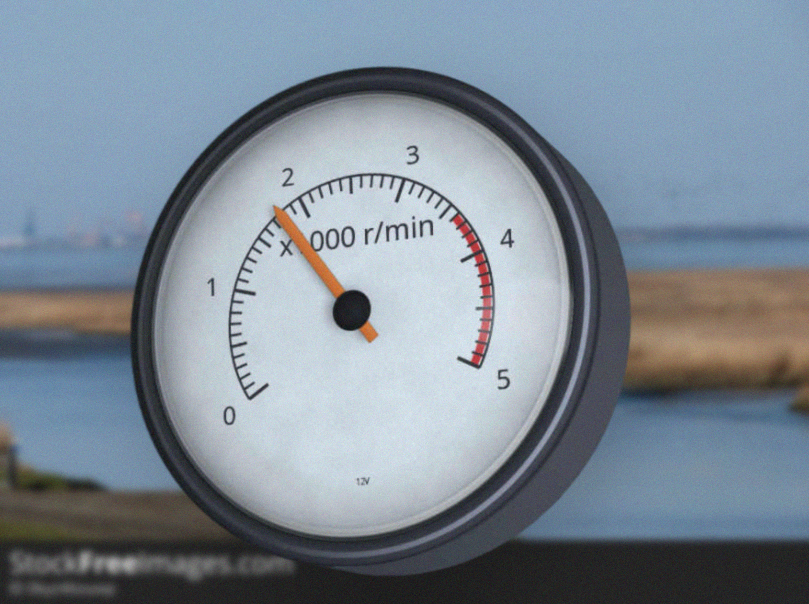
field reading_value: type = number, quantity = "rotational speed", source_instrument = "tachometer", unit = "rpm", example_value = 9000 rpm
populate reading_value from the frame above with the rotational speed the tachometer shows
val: 1800 rpm
